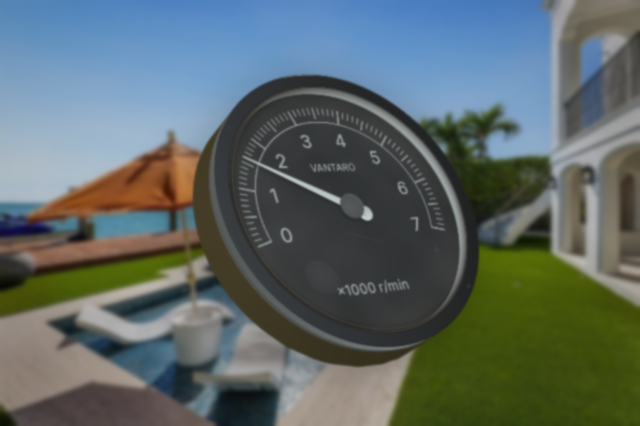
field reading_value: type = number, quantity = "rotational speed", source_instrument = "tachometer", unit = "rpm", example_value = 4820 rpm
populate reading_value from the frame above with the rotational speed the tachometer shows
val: 1500 rpm
